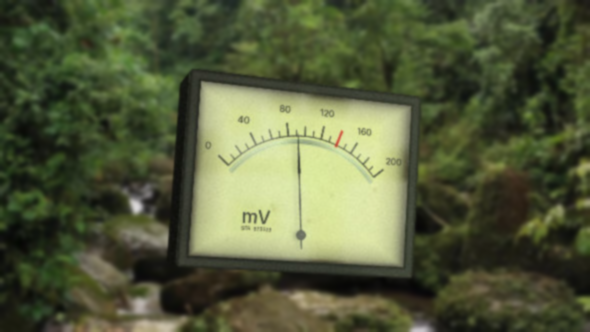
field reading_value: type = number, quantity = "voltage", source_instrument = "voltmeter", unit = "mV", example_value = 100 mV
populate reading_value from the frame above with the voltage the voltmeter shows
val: 90 mV
